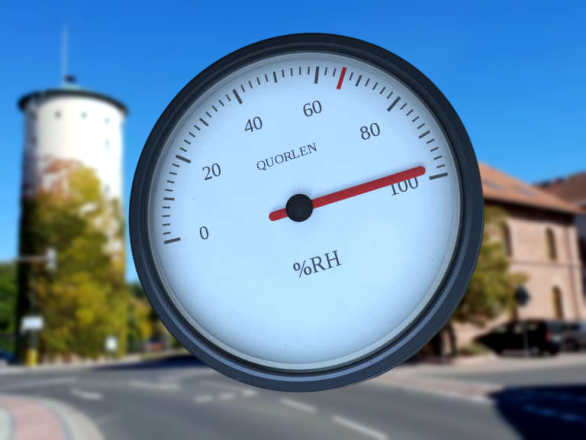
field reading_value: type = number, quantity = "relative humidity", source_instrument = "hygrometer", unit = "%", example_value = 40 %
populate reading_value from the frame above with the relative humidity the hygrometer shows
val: 98 %
